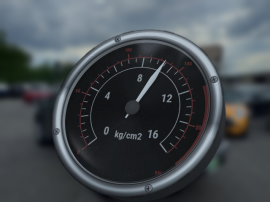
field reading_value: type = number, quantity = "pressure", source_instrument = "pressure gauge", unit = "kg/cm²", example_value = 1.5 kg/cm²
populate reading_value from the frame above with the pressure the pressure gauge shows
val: 9.5 kg/cm²
